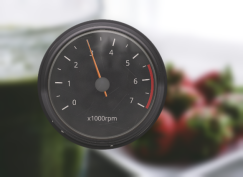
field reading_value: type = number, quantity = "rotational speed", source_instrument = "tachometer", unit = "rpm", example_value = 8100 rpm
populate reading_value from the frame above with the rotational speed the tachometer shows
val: 3000 rpm
